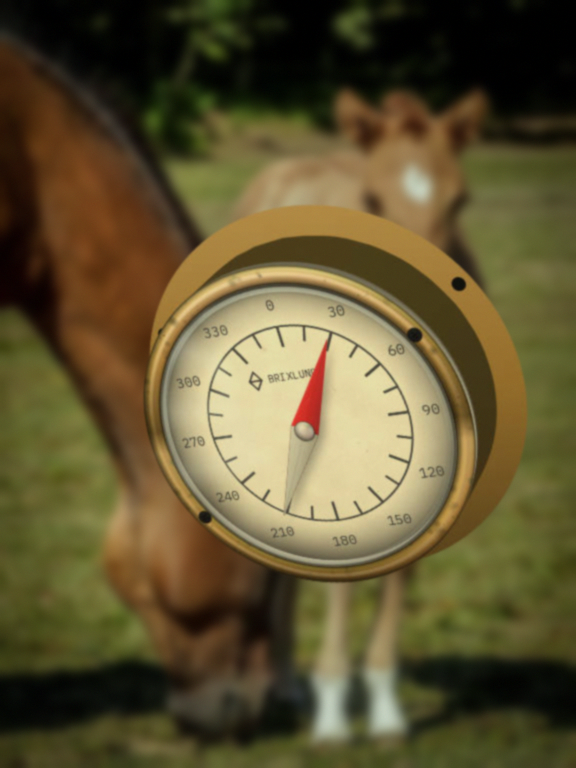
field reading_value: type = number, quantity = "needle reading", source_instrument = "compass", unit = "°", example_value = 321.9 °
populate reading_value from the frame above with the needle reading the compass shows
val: 30 °
